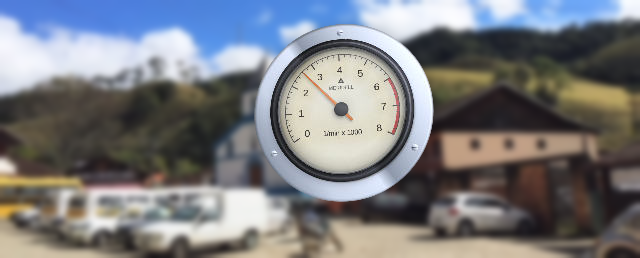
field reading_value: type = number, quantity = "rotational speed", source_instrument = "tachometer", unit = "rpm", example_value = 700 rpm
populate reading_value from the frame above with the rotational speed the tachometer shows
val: 2600 rpm
